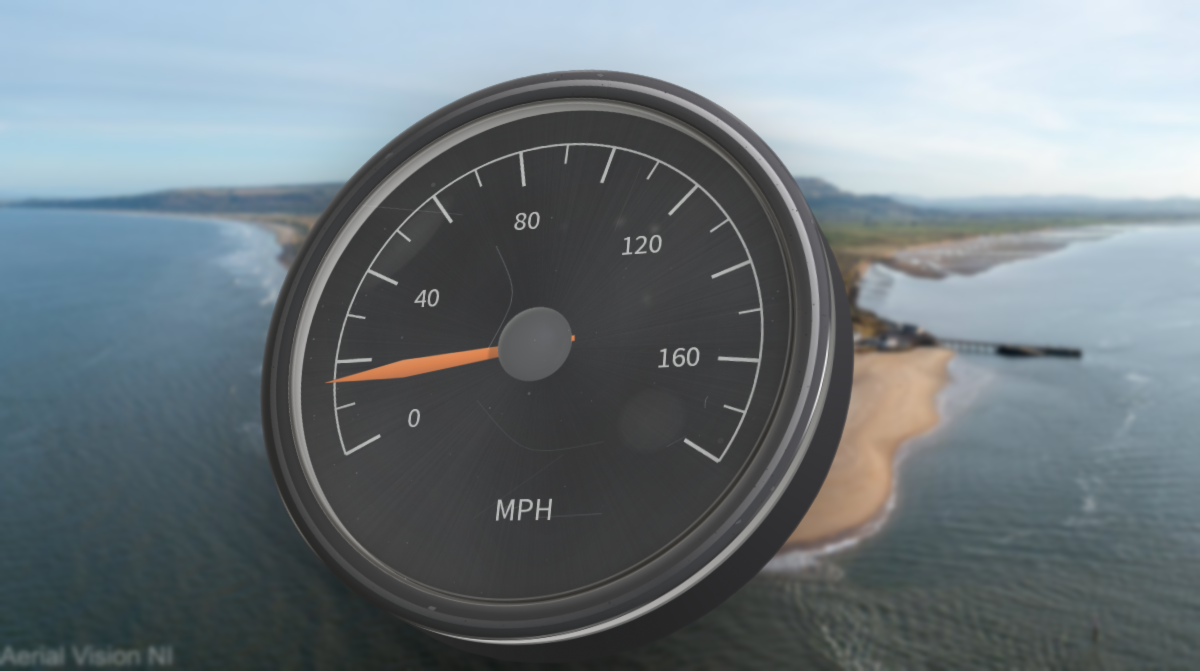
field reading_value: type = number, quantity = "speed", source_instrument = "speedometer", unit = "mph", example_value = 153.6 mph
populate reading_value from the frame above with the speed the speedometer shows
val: 15 mph
